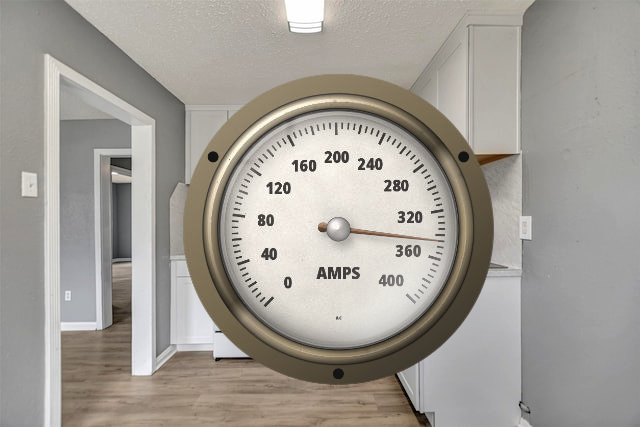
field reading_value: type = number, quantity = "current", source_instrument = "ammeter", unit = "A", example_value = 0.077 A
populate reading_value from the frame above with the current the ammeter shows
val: 345 A
